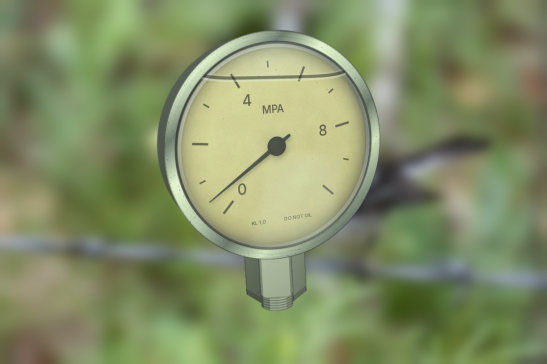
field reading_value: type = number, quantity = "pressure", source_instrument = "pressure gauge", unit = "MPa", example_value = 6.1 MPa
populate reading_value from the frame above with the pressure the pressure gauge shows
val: 0.5 MPa
